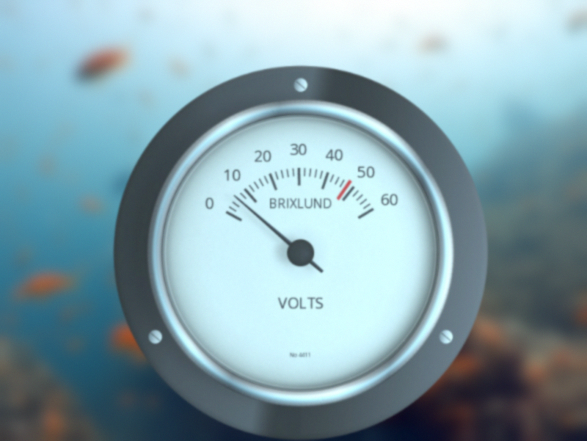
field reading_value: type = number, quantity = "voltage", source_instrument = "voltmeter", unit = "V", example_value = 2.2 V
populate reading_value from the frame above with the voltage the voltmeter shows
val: 6 V
